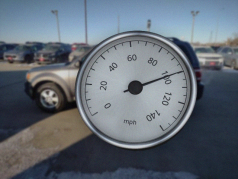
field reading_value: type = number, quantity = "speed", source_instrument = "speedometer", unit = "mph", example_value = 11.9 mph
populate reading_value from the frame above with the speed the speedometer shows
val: 100 mph
